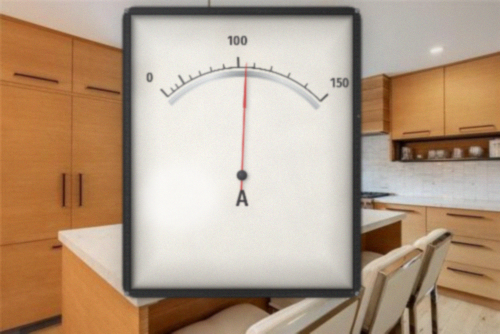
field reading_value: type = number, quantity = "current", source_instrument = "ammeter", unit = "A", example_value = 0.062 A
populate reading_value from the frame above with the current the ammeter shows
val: 105 A
